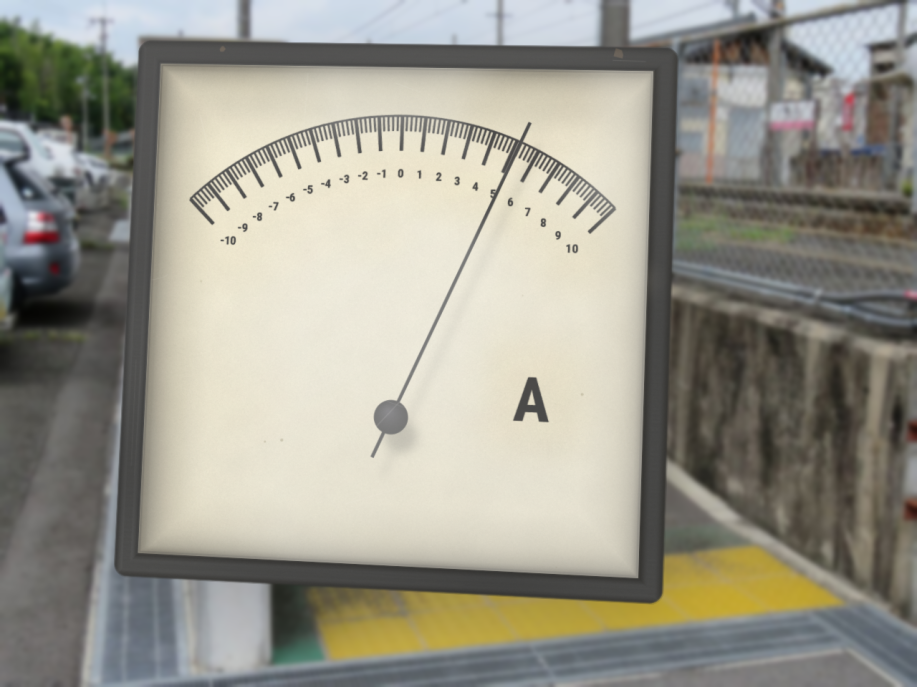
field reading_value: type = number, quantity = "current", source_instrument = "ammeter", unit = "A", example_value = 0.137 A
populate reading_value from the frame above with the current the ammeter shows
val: 5.2 A
